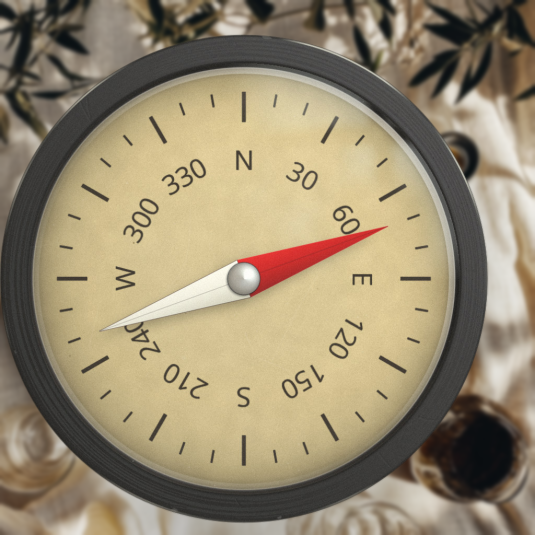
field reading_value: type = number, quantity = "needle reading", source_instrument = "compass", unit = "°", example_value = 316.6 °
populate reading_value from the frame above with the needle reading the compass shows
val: 70 °
